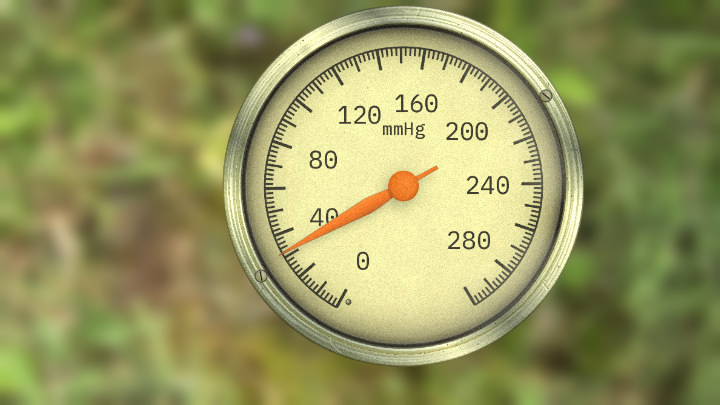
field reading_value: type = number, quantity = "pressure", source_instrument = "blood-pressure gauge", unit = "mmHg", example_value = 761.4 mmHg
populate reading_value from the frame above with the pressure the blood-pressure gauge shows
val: 32 mmHg
